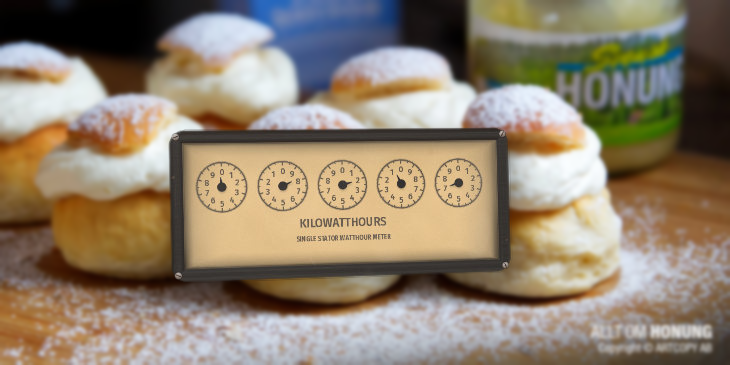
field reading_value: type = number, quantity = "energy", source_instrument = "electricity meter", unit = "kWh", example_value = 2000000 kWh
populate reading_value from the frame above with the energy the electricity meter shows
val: 98207 kWh
